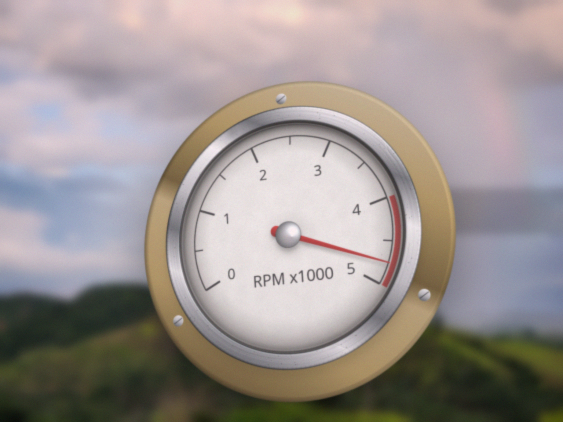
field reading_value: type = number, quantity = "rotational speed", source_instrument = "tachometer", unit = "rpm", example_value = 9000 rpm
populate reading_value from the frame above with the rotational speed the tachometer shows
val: 4750 rpm
